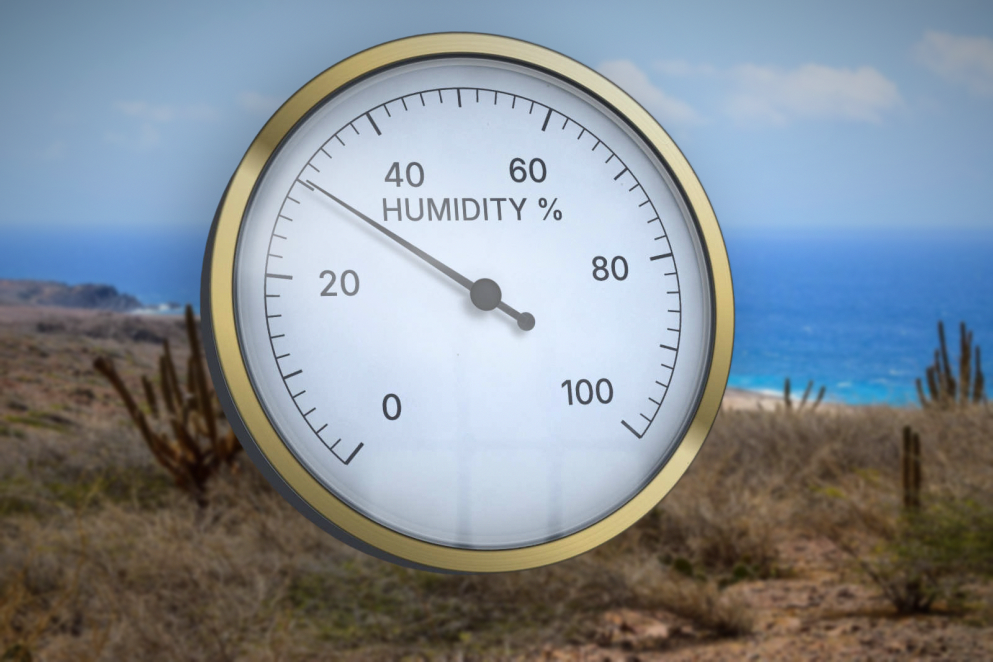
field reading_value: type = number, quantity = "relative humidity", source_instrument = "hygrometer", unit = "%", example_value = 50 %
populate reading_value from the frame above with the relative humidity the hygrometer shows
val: 30 %
